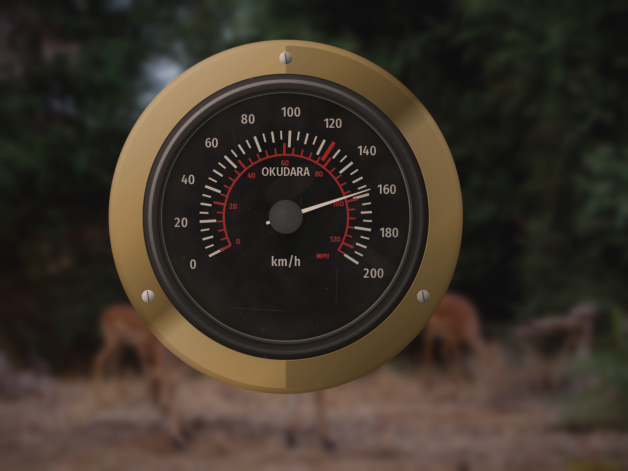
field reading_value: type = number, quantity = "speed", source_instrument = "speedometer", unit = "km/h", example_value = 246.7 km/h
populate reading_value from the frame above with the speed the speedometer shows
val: 157.5 km/h
